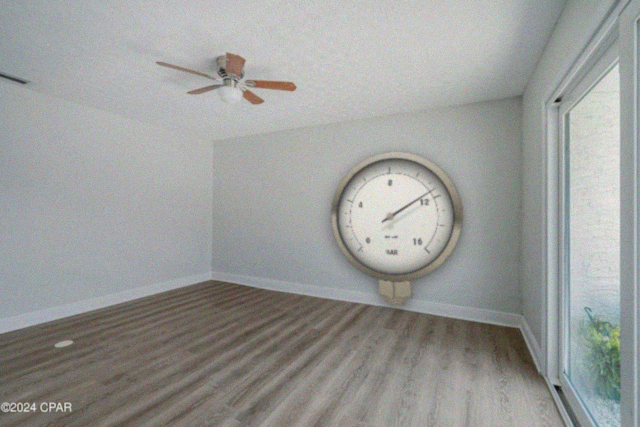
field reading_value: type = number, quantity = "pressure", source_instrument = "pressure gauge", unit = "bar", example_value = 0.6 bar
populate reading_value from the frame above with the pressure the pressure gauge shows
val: 11.5 bar
